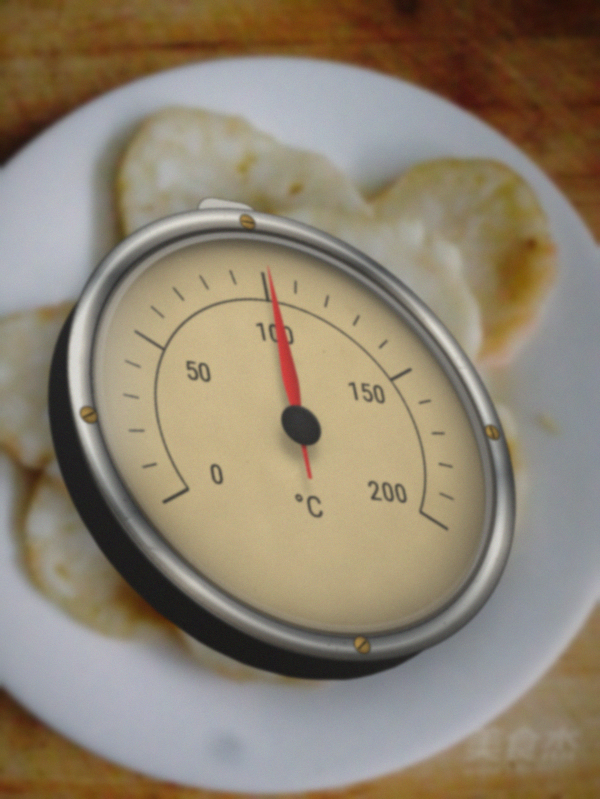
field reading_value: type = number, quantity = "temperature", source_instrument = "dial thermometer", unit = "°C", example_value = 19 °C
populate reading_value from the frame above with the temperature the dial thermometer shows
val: 100 °C
